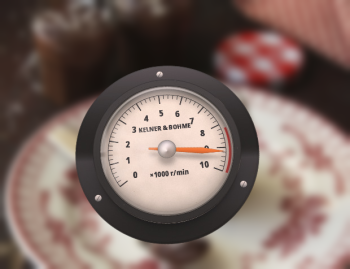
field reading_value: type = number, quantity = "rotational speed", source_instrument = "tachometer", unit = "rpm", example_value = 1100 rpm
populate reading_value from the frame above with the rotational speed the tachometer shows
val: 9200 rpm
